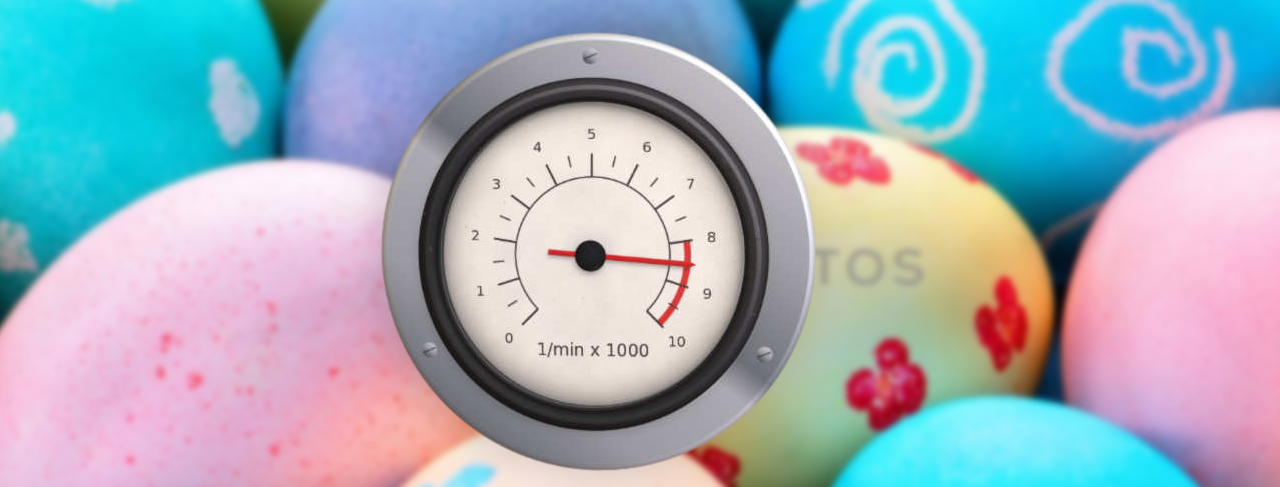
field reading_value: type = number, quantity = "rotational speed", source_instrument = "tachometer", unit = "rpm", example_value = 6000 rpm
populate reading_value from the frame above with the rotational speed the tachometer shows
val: 8500 rpm
